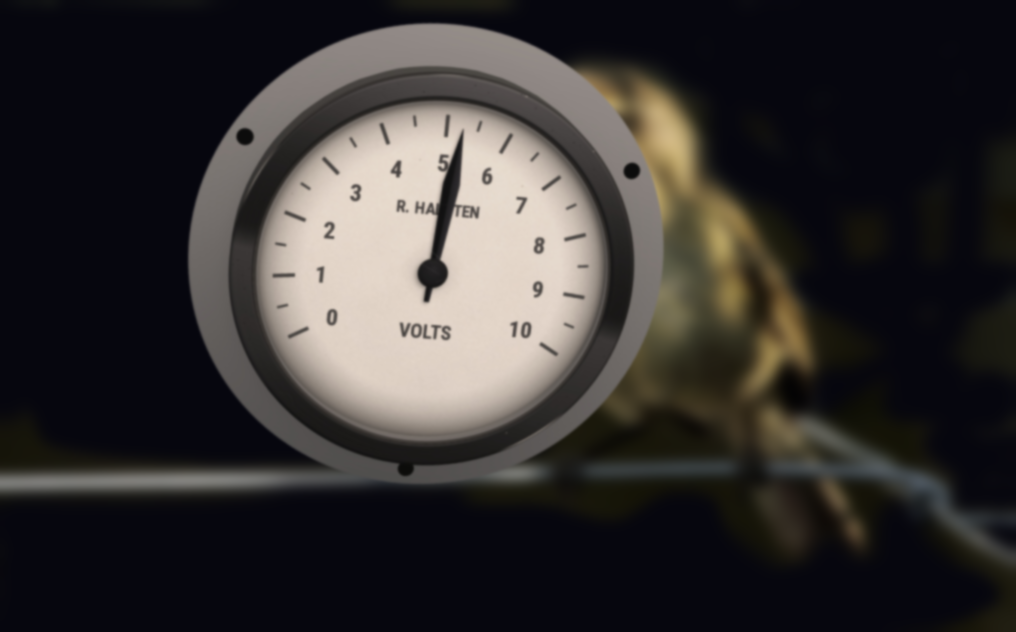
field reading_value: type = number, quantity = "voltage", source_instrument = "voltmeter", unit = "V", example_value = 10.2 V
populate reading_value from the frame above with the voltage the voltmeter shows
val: 5.25 V
